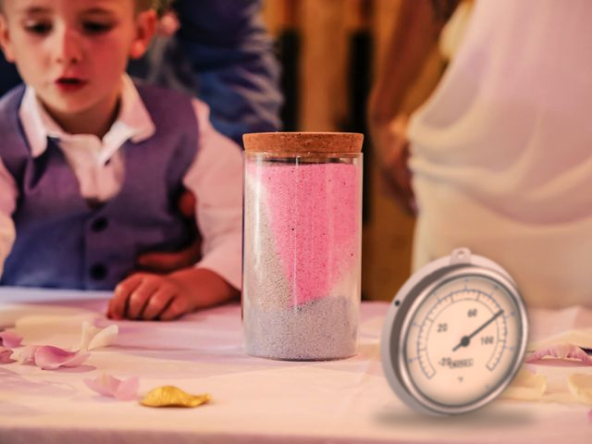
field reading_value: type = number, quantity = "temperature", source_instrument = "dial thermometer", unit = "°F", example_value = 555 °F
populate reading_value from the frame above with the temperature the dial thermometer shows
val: 80 °F
